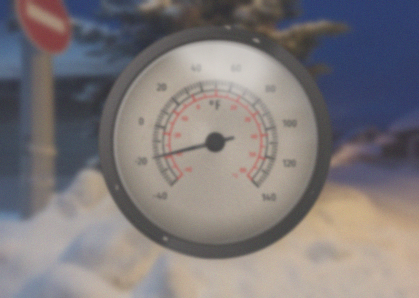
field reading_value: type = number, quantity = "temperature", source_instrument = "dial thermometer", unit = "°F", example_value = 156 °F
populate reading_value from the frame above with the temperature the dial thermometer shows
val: -20 °F
